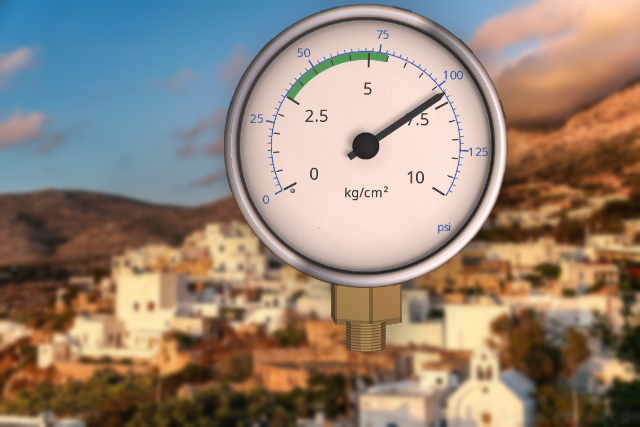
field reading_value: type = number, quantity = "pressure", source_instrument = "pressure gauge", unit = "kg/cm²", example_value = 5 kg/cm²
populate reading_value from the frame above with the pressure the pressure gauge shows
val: 7.25 kg/cm²
